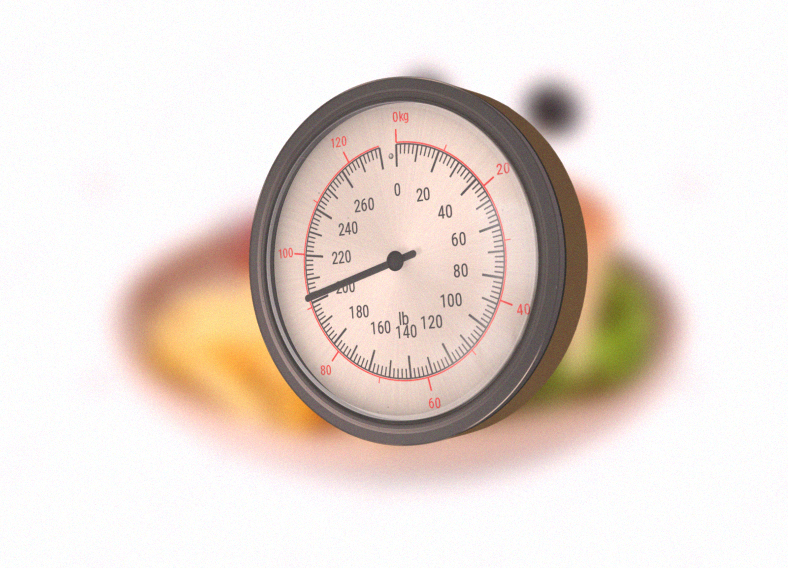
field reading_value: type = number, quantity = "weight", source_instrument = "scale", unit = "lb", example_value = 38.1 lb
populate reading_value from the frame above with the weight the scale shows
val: 202 lb
